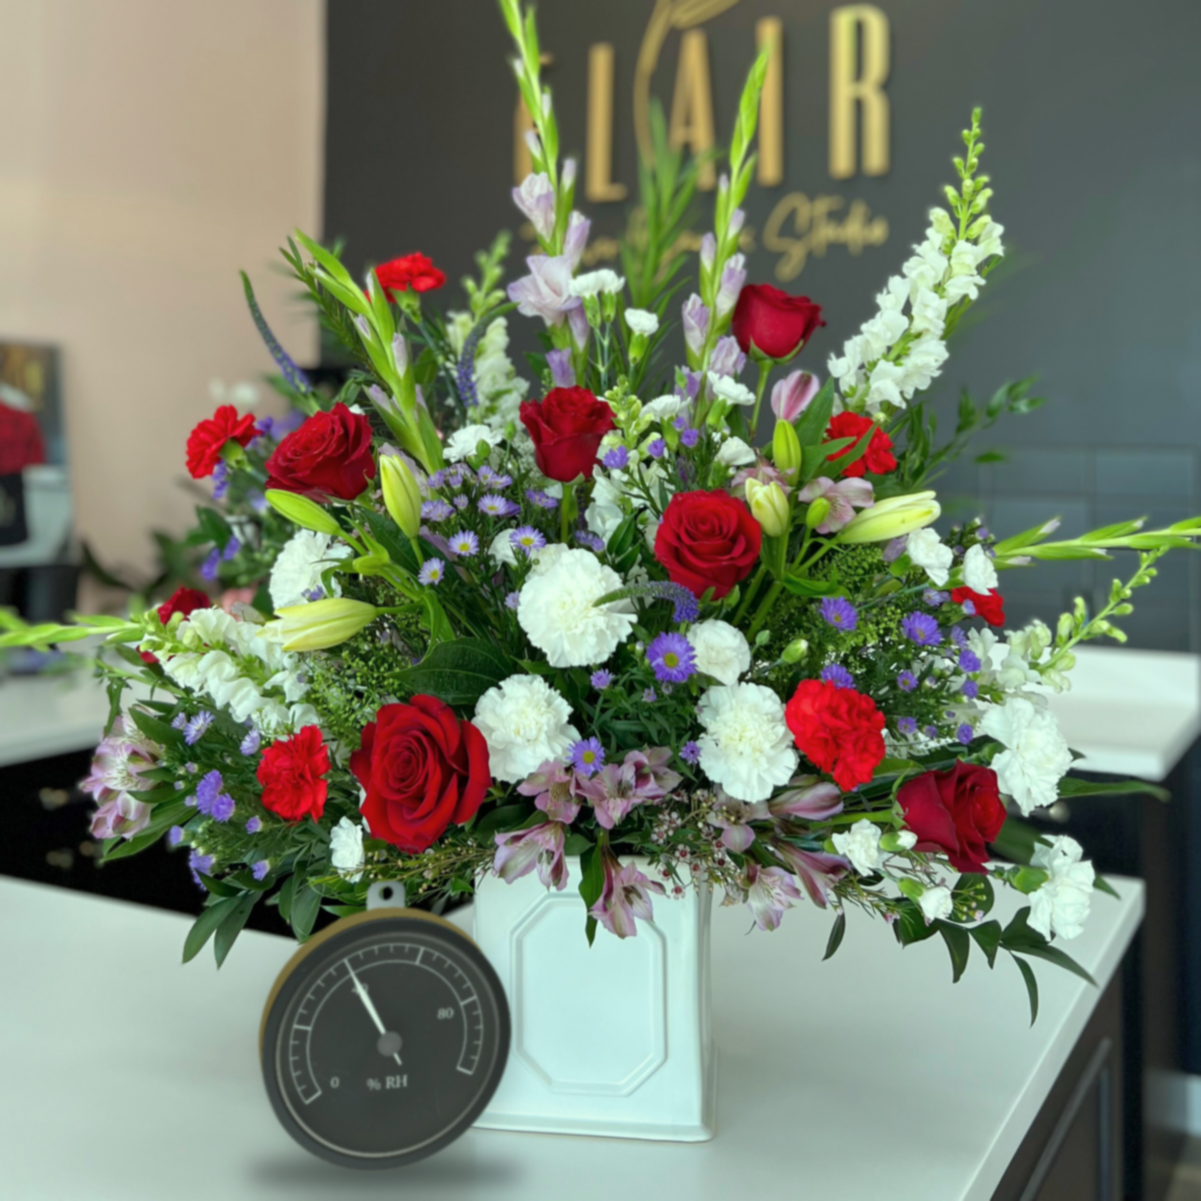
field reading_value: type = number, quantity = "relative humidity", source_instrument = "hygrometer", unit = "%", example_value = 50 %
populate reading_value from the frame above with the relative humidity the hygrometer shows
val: 40 %
